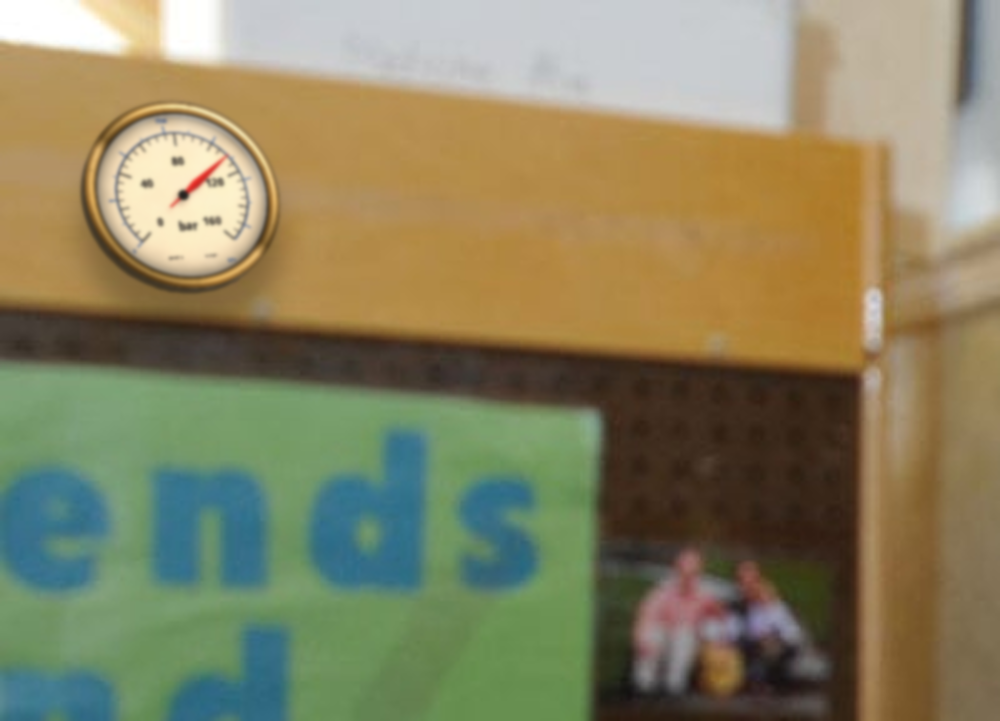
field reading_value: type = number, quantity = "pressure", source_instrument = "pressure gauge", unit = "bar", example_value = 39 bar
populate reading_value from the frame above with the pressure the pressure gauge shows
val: 110 bar
